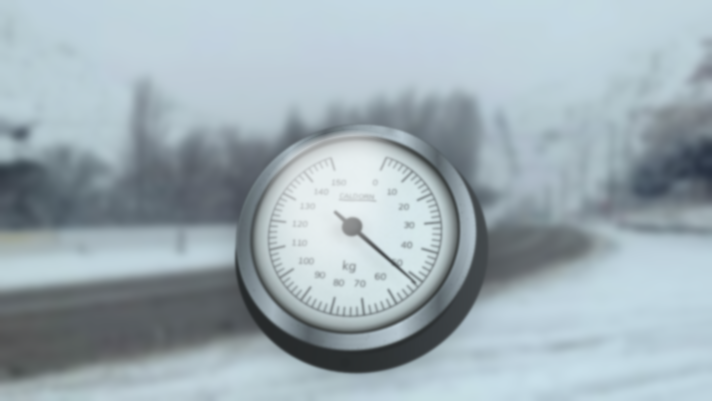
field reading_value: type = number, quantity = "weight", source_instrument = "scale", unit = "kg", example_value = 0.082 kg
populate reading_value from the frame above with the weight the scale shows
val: 52 kg
